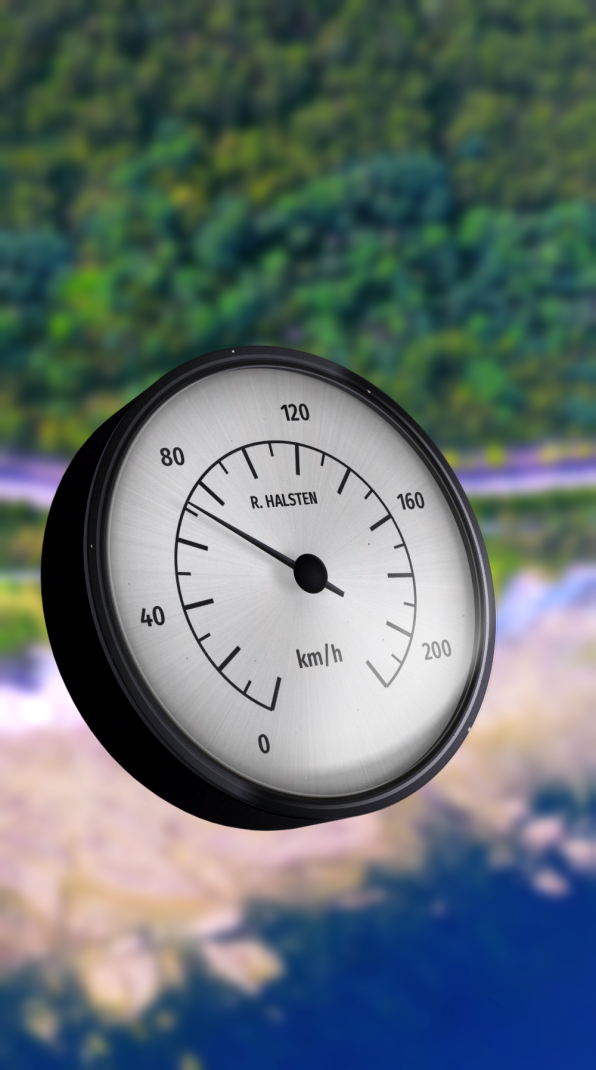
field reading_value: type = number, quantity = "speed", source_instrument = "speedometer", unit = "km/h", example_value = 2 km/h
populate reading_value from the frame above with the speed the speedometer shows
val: 70 km/h
